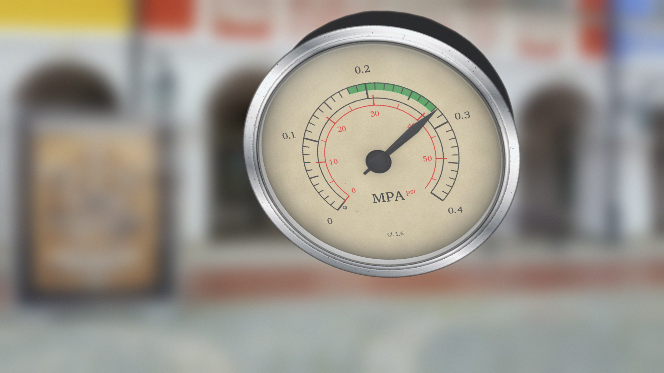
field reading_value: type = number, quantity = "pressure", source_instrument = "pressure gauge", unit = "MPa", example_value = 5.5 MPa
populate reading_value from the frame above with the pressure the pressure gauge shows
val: 0.28 MPa
